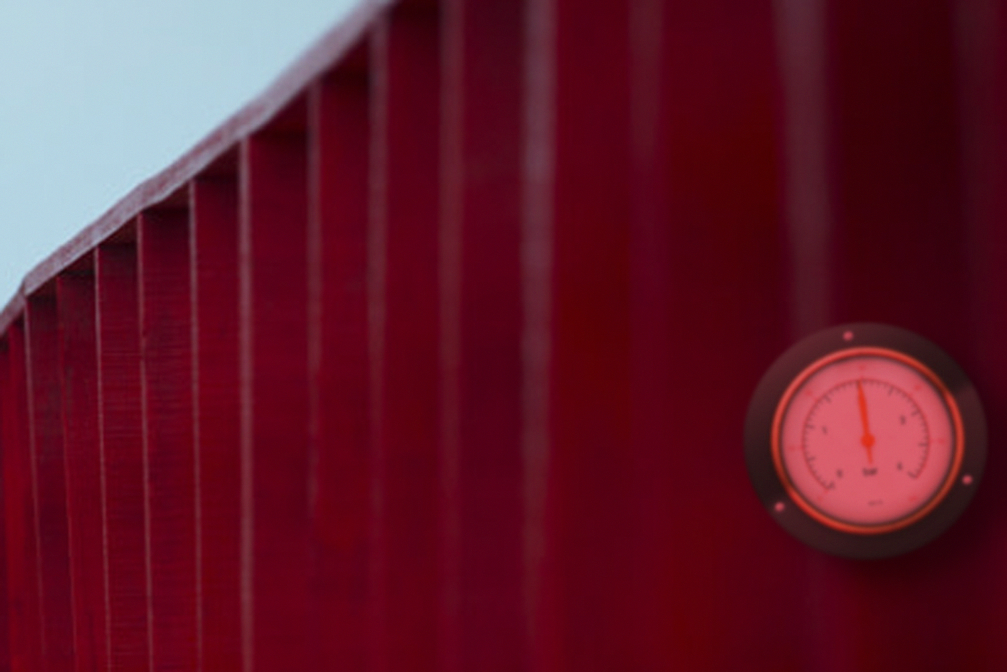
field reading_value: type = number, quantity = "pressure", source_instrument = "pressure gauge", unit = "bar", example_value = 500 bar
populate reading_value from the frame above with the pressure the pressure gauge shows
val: 2 bar
